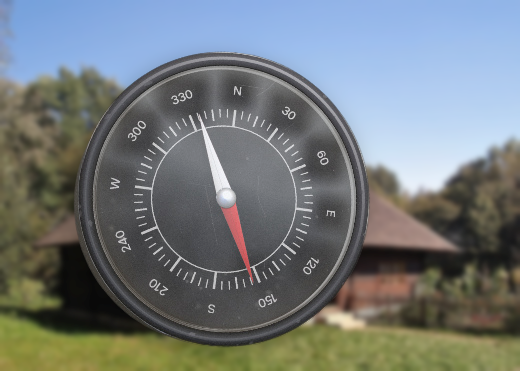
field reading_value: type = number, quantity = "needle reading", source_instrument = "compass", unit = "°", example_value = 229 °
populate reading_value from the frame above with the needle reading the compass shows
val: 155 °
